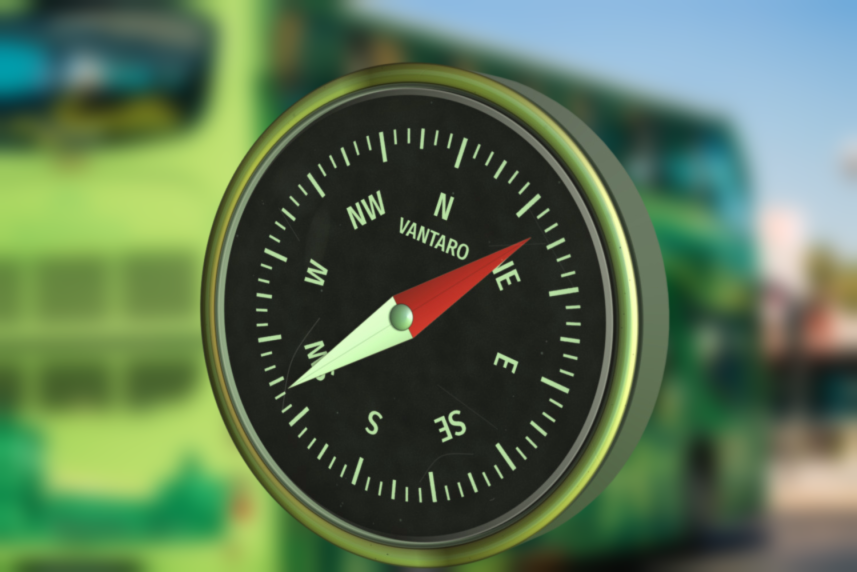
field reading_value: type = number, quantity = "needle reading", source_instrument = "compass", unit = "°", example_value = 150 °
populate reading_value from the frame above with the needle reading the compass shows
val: 40 °
